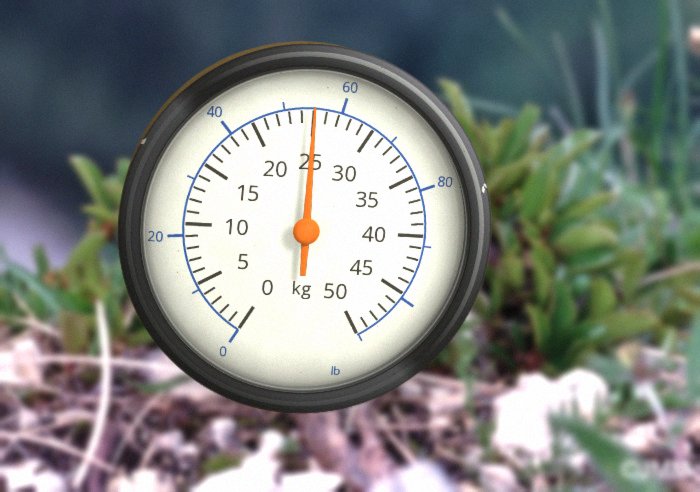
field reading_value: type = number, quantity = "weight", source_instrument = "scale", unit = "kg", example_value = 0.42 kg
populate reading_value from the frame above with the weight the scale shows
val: 25 kg
